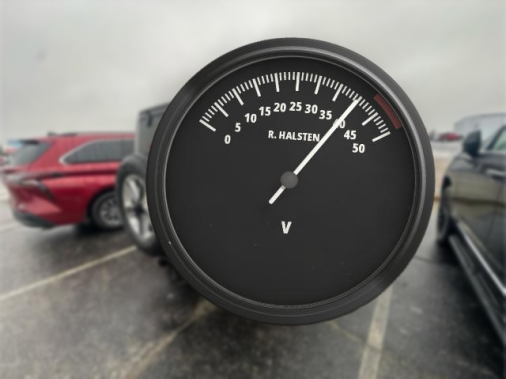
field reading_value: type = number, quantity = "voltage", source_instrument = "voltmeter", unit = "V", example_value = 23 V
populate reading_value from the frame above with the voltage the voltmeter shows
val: 40 V
